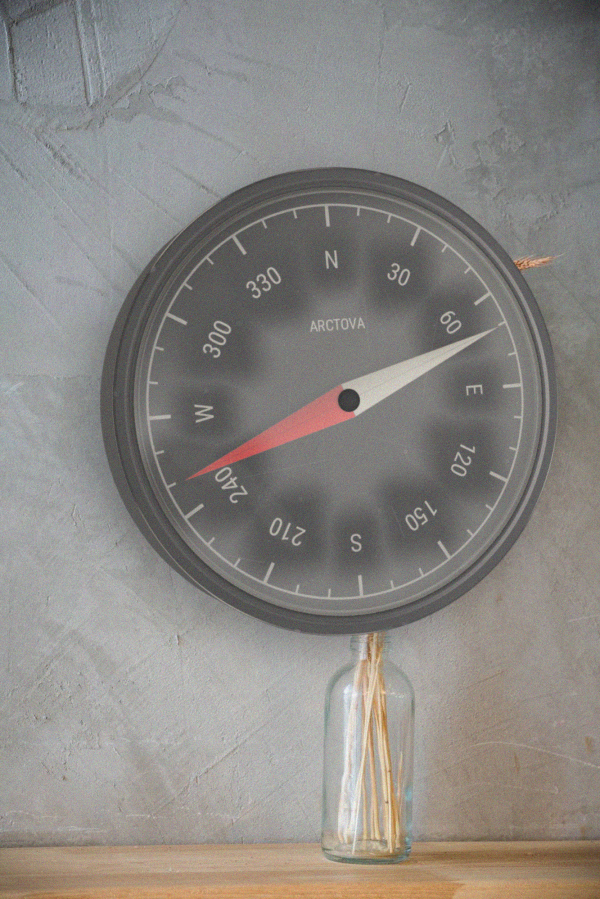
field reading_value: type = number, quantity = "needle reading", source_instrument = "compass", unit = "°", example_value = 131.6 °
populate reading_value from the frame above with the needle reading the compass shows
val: 250 °
